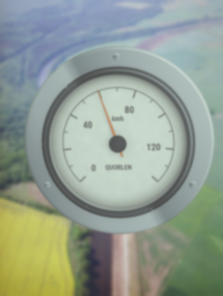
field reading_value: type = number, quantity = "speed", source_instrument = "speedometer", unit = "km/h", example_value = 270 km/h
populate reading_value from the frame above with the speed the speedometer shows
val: 60 km/h
